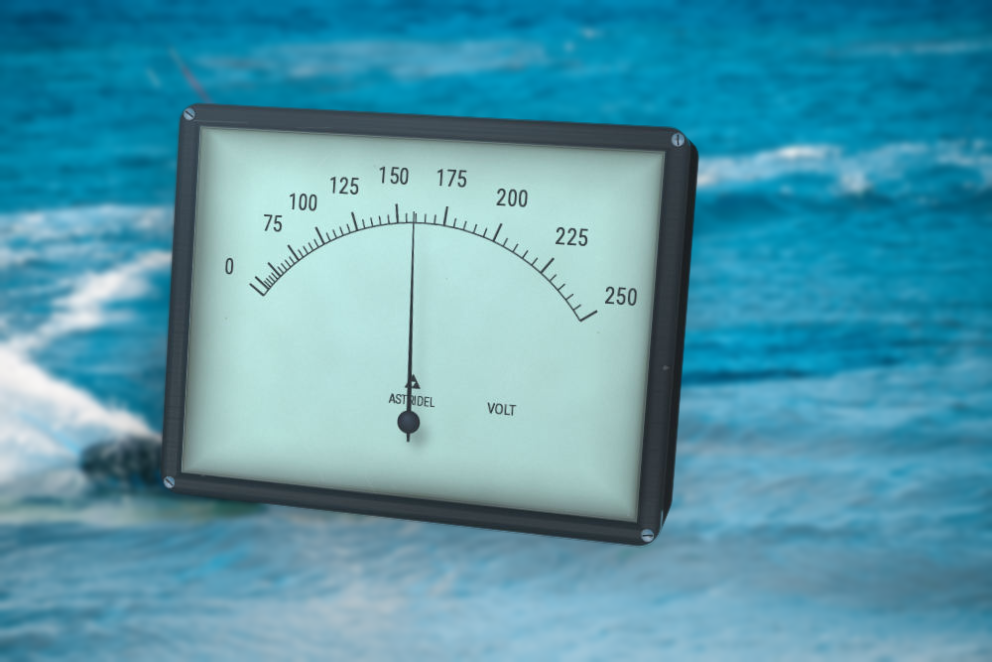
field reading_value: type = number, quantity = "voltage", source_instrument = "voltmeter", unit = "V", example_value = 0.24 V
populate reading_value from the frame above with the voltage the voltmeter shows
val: 160 V
